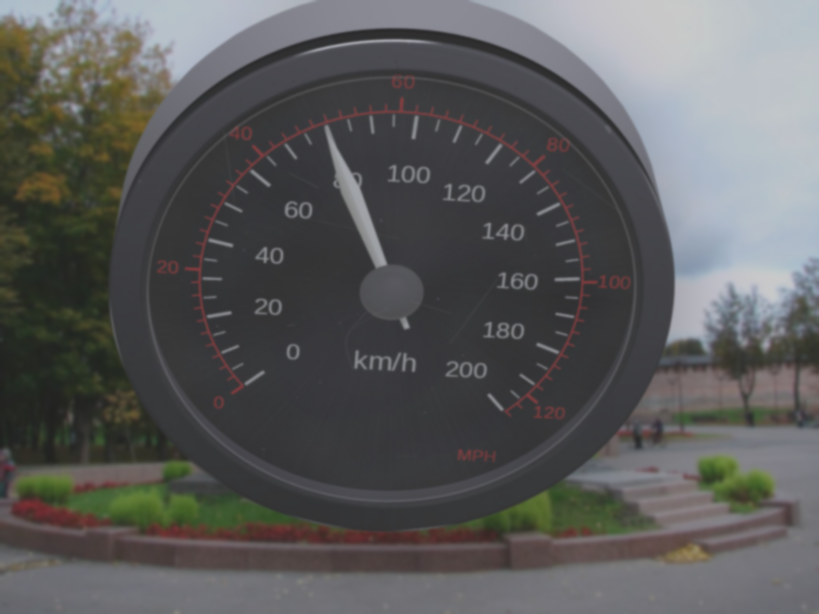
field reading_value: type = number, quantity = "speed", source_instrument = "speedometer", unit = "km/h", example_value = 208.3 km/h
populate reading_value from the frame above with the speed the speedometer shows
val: 80 km/h
